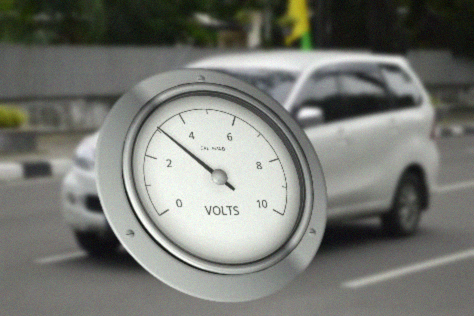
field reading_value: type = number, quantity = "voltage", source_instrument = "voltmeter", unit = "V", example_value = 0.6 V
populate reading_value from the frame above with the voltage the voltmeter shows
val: 3 V
